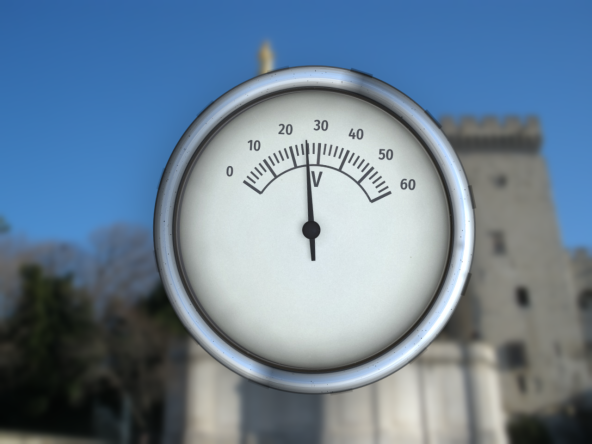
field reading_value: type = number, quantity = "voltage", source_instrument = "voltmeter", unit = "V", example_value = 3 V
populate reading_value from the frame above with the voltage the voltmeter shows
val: 26 V
